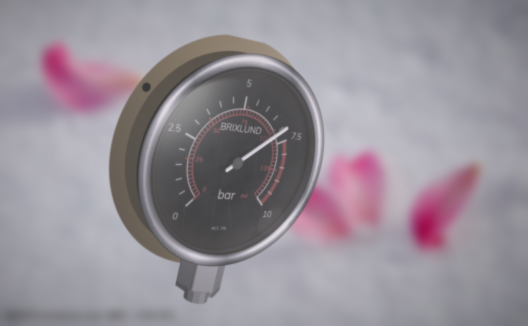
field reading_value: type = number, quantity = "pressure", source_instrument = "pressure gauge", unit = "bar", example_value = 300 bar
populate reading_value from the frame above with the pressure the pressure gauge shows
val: 7 bar
